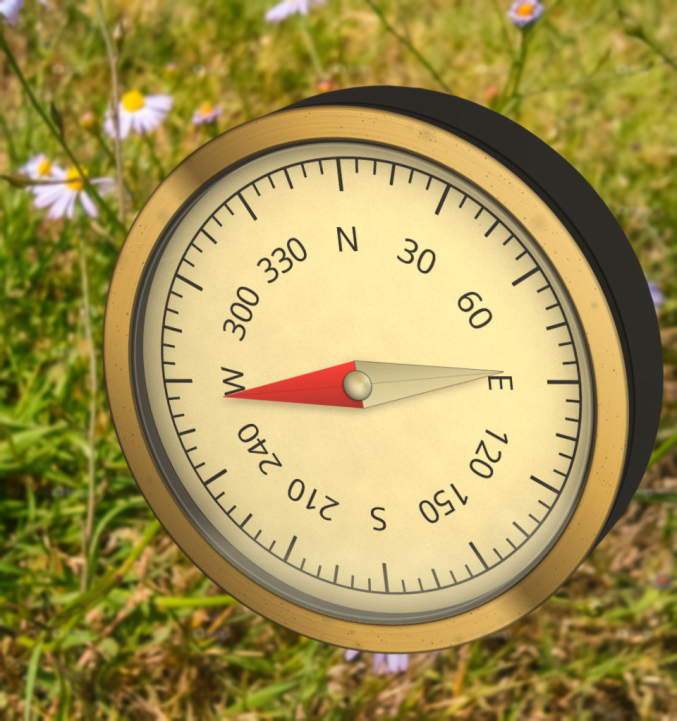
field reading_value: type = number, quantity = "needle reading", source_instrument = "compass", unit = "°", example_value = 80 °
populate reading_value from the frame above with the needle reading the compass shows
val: 265 °
